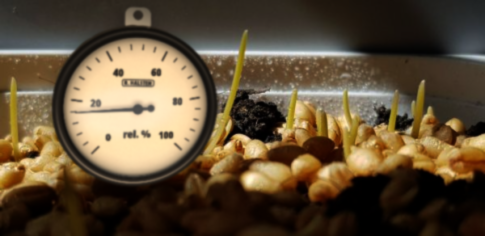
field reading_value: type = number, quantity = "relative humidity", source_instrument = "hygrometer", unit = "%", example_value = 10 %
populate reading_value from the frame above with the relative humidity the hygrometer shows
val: 16 %
